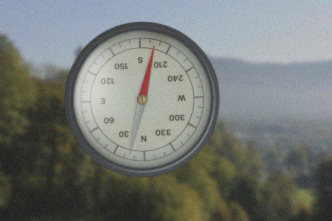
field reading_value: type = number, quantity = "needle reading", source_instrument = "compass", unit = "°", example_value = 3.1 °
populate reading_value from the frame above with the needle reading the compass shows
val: 195 °
